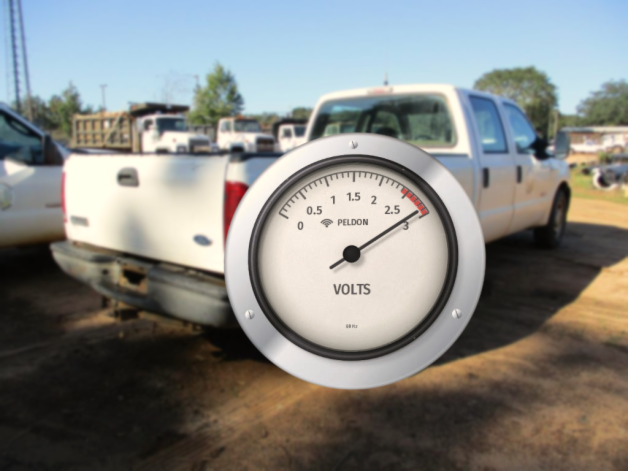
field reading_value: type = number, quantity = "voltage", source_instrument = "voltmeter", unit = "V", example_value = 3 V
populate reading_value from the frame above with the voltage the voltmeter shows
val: 2.9 V
